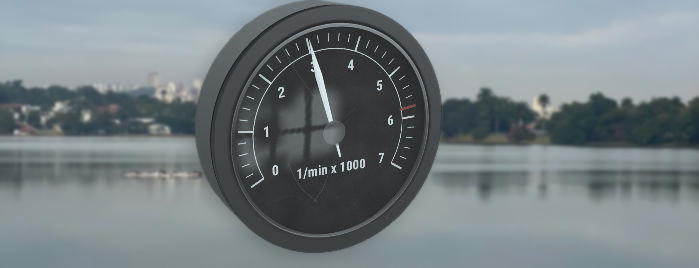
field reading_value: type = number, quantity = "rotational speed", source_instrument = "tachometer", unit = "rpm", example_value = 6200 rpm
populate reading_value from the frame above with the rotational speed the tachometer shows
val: 3000 rpm
